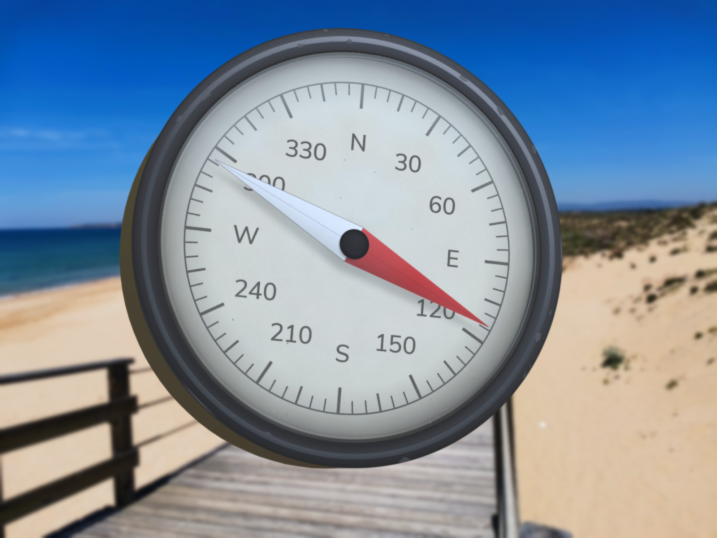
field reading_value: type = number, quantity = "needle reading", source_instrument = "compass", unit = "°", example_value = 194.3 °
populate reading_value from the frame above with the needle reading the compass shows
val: 115 °
